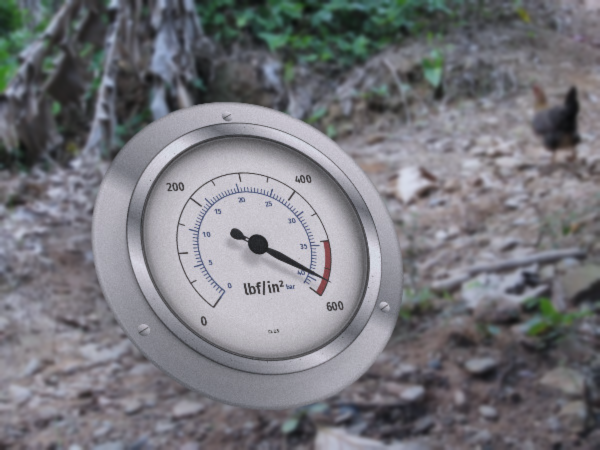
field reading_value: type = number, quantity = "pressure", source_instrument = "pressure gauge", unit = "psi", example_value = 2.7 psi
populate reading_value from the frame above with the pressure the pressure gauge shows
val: 575 psi
